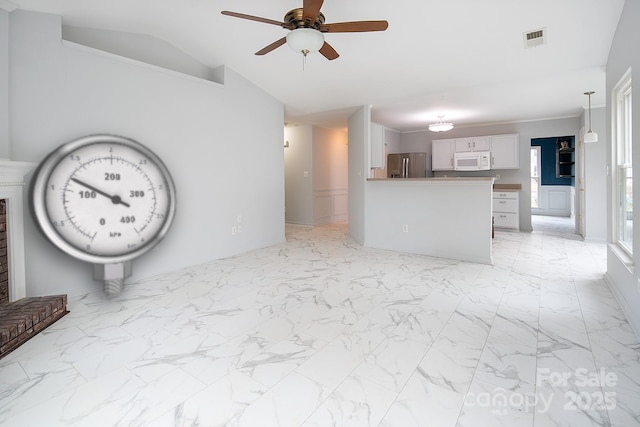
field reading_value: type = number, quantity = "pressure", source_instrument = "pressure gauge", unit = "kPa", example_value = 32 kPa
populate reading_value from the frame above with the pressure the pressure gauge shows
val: 120 kPa
